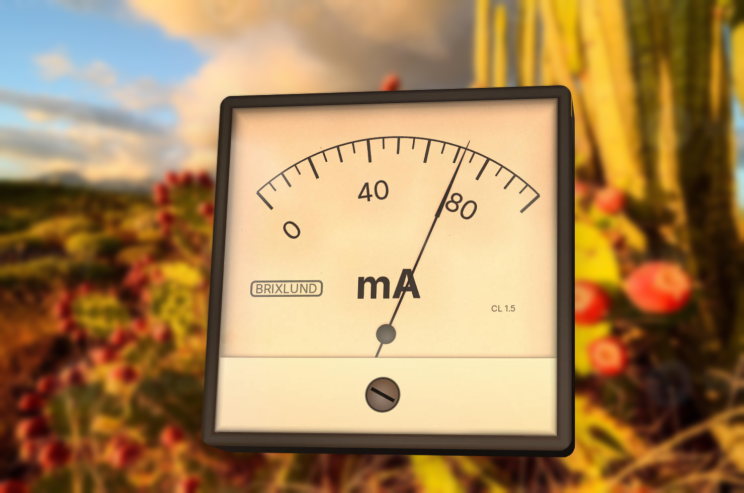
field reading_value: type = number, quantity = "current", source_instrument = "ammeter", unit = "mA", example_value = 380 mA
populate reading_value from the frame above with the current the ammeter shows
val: 72.5 mA
